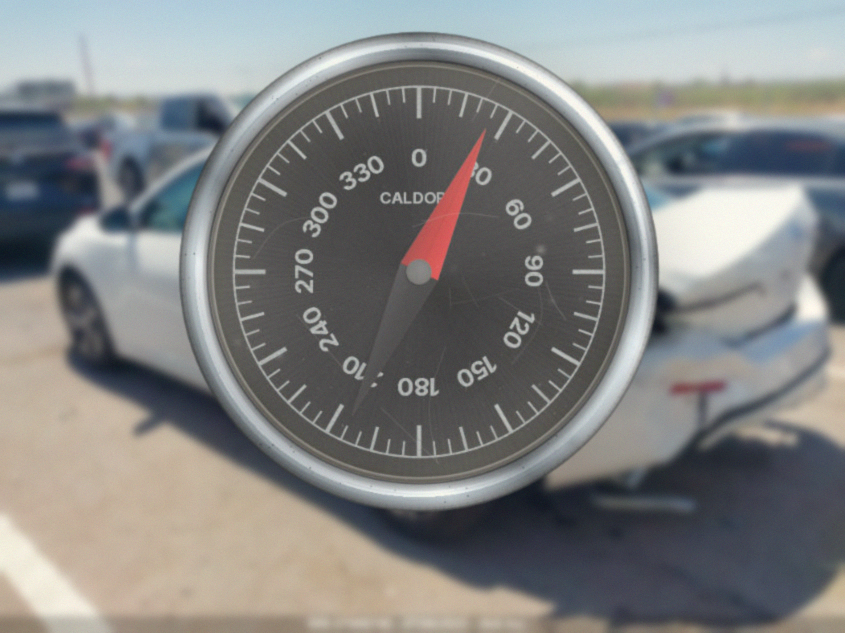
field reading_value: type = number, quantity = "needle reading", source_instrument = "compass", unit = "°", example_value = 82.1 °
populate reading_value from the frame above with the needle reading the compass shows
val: 25 °
